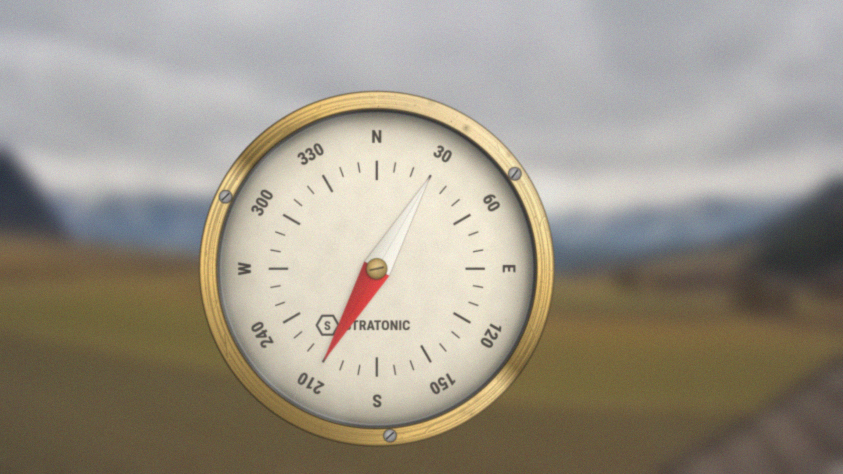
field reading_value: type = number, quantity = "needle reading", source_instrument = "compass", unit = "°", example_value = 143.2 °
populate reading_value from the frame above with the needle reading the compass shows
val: 210 °
